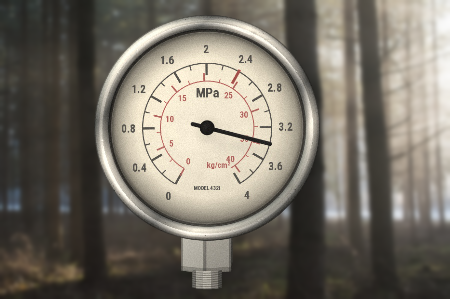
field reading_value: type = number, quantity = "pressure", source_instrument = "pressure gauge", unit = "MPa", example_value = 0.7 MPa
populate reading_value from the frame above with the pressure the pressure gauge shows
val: 3.4 MPa
